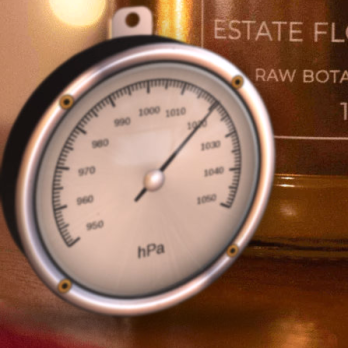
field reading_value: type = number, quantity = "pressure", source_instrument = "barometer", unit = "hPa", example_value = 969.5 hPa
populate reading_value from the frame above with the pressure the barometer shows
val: 1020 hPa
